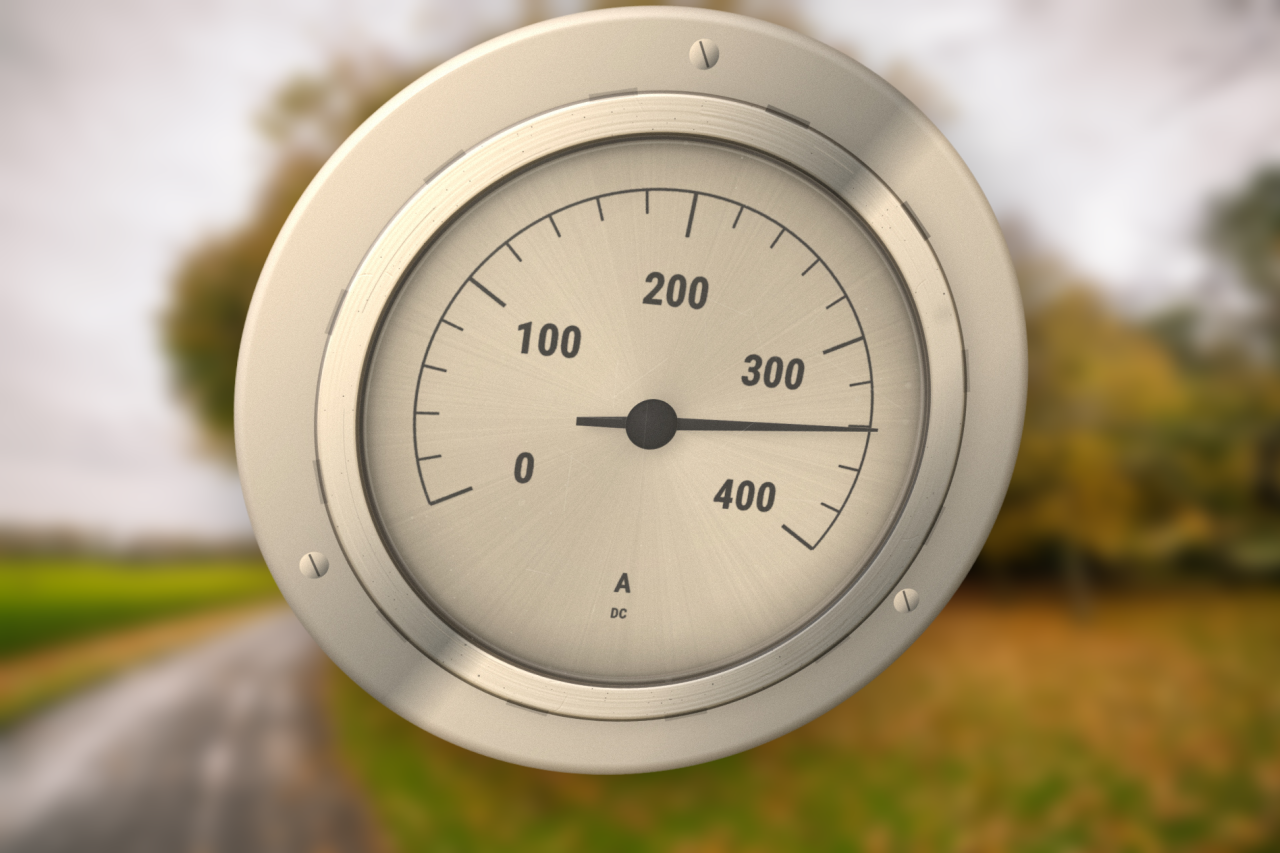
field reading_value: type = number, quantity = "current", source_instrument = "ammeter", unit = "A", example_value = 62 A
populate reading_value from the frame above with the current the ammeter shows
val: 340 A
